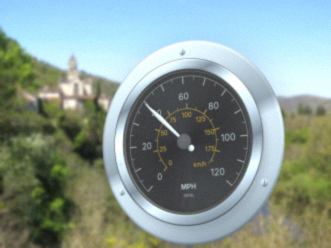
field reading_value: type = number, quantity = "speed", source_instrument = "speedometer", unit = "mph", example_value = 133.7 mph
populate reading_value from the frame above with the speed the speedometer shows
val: 40 mph
